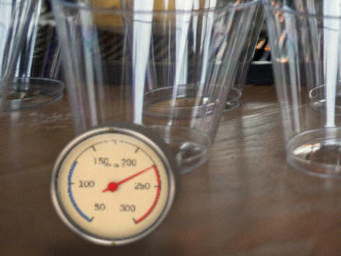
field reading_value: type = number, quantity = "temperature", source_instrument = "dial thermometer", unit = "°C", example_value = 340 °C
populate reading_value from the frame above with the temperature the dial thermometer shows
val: 225 °C
